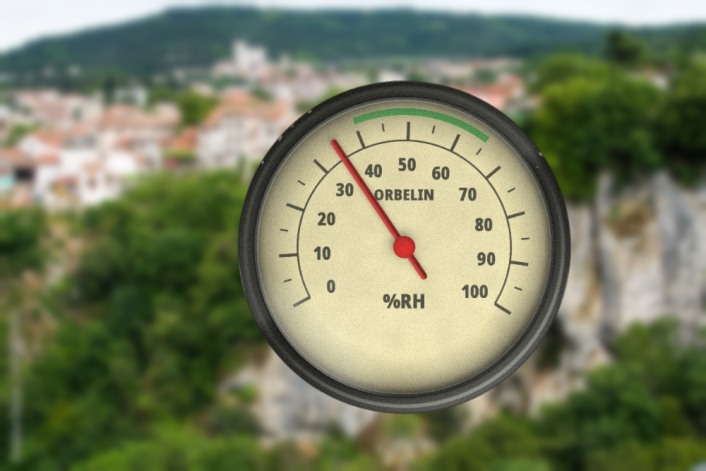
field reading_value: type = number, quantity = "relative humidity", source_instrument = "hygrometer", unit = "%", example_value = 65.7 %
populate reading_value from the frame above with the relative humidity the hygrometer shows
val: 35 %
